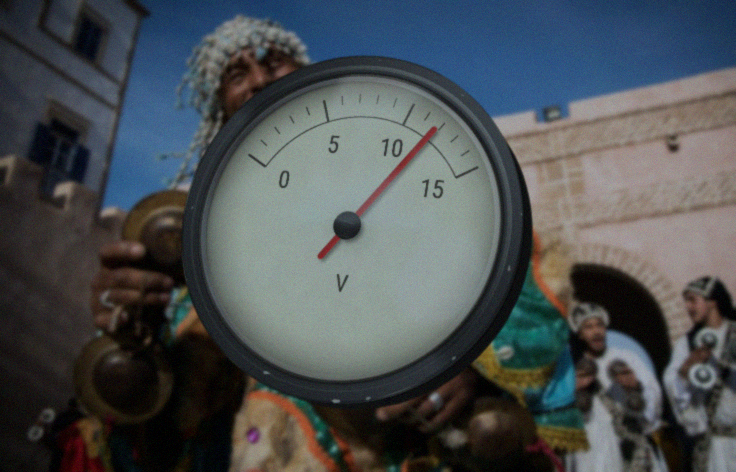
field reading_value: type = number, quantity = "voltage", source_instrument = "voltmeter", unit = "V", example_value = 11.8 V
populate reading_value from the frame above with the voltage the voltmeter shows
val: 12 V
